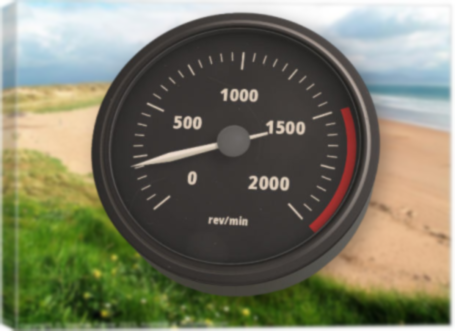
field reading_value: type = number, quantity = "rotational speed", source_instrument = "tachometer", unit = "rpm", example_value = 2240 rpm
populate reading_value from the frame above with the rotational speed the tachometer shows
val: 200 rpm
